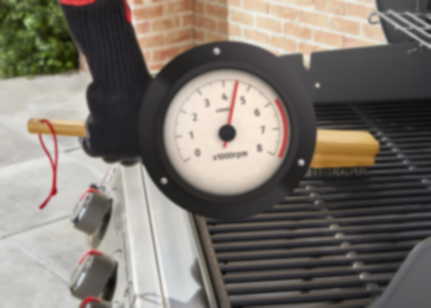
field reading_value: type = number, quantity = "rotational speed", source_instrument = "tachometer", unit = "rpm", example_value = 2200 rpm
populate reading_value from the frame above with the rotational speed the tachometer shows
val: 4500 rpm
